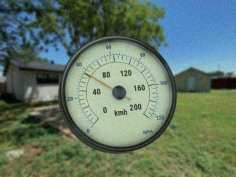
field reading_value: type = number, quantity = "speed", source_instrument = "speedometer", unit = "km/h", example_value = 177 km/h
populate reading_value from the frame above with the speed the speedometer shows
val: 60 km/h
